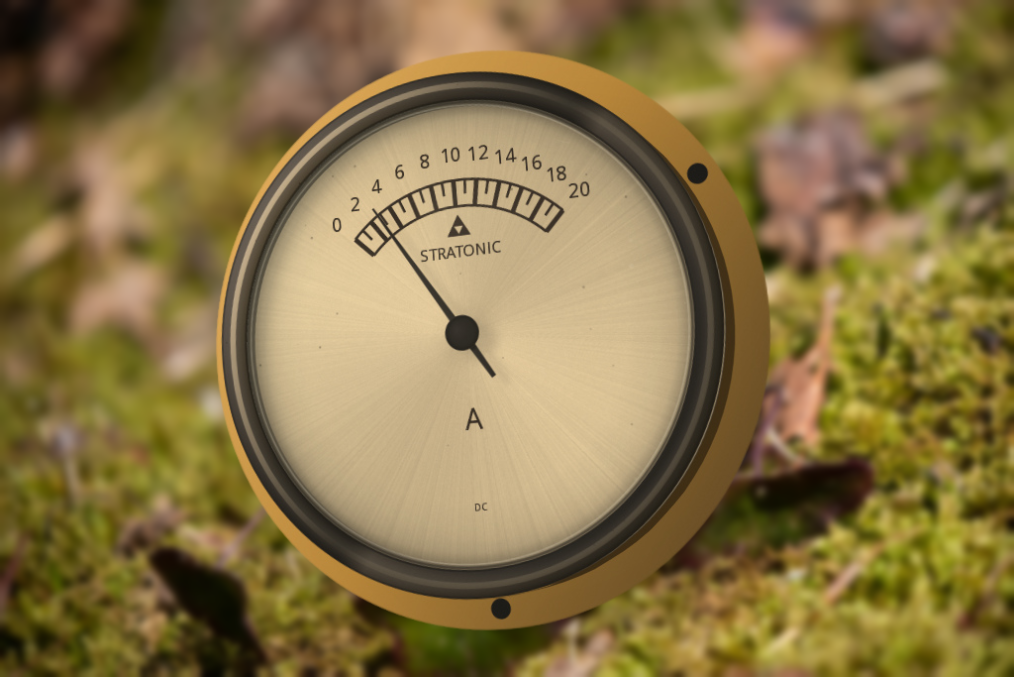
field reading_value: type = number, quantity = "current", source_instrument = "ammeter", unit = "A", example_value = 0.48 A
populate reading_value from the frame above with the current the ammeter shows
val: 3 A
